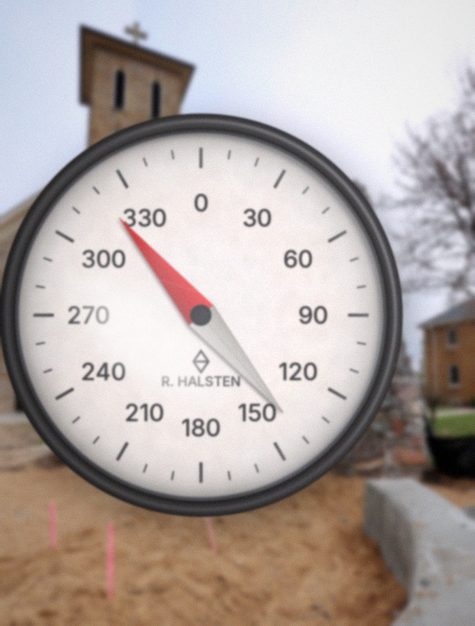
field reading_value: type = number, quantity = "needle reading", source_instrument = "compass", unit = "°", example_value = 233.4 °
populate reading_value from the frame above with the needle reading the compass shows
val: 320 °
